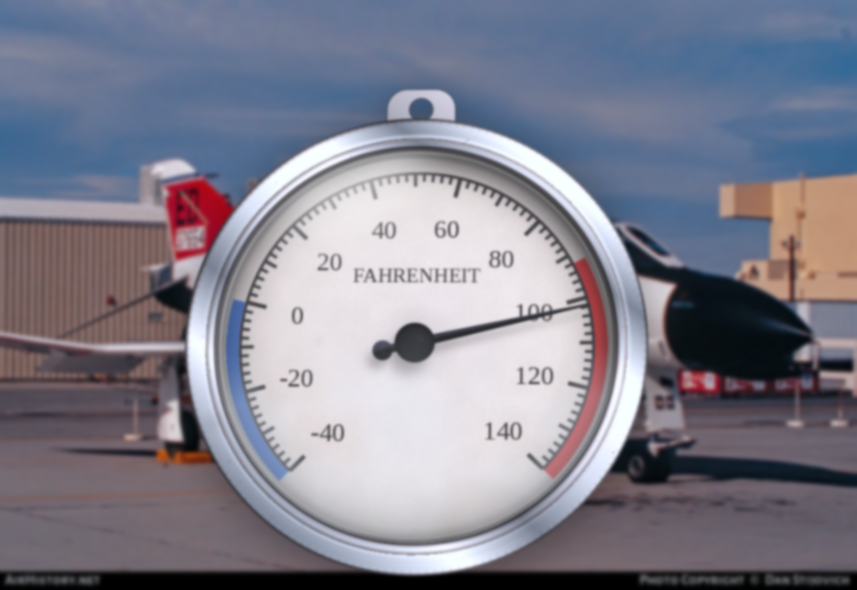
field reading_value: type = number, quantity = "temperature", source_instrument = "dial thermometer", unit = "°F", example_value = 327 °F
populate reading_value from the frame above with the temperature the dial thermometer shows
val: 102 °F
